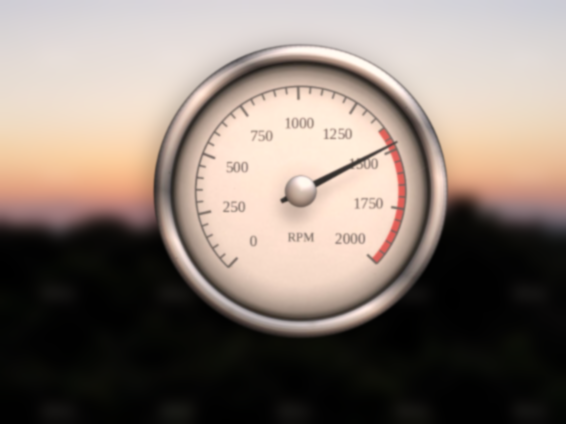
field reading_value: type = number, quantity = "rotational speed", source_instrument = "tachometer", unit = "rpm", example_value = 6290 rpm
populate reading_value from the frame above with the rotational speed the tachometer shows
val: 1475 rpm
